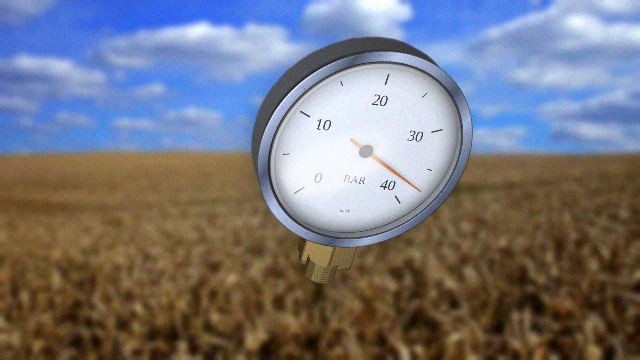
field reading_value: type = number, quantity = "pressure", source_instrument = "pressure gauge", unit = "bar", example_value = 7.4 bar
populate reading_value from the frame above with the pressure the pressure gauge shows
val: 37.5 bar
